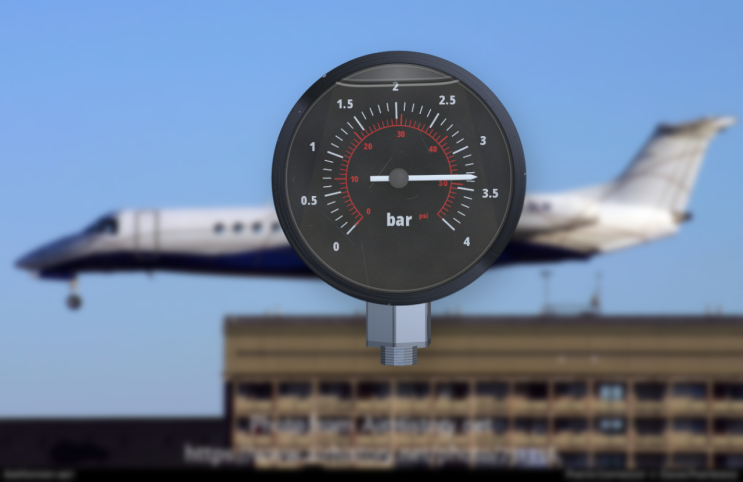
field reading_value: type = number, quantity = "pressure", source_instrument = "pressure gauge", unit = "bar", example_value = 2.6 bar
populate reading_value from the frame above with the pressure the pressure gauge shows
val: 3.35 bar
